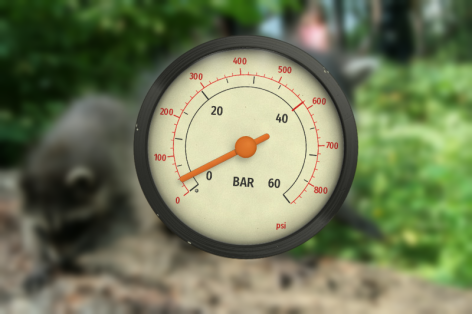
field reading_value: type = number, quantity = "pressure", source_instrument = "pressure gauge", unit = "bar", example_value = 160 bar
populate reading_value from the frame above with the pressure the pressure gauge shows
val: 2.5 bar
